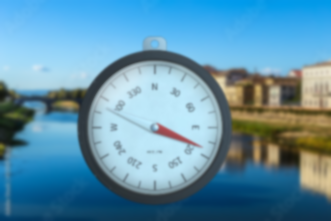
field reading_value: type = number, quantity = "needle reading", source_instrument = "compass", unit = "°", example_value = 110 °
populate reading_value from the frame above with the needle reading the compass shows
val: 112.5 °
